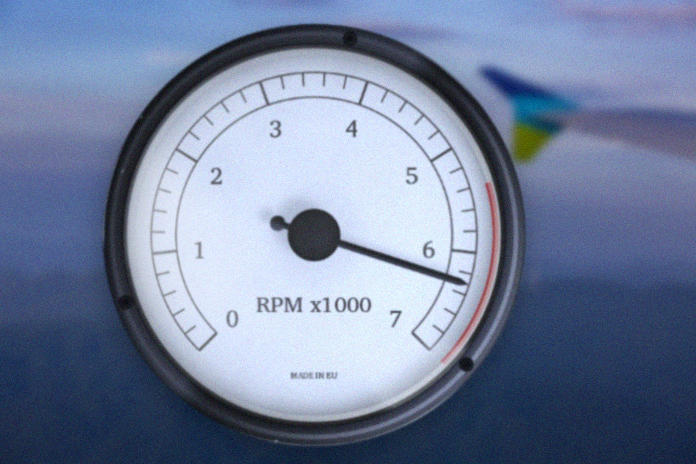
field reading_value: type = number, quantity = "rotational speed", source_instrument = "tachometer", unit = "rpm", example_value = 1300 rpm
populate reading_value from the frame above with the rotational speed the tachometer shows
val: 6300 rpm
